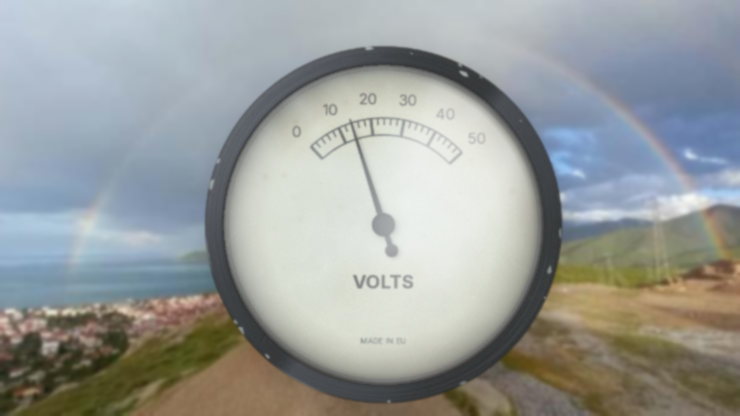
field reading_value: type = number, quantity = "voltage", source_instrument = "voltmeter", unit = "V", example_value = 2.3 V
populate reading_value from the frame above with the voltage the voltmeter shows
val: 14 V
